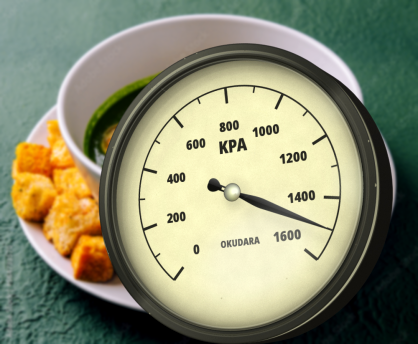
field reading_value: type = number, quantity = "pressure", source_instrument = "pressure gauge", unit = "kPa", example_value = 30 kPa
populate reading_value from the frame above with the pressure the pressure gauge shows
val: 1500 kPa
